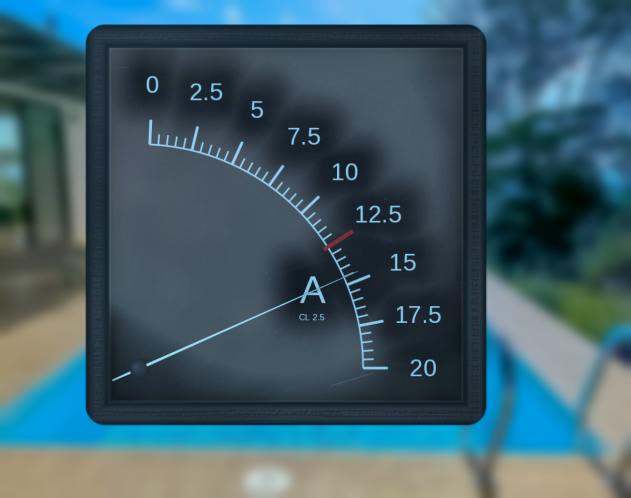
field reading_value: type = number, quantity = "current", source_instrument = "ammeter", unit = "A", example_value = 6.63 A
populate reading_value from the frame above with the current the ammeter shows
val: 14.5 A
